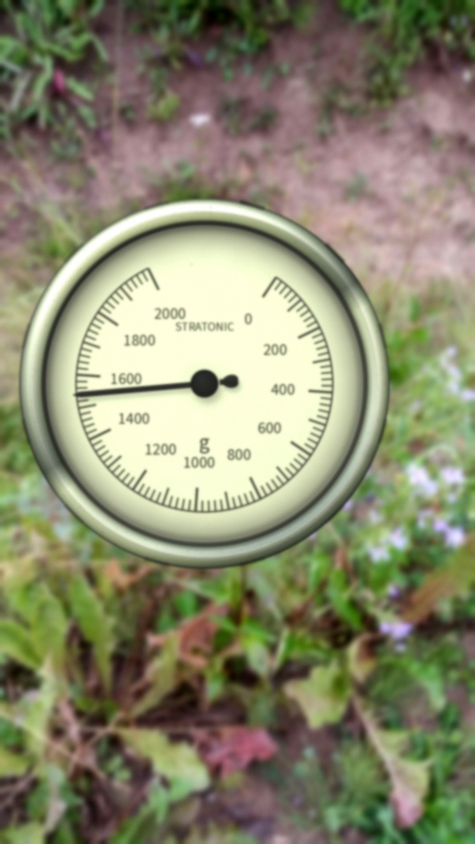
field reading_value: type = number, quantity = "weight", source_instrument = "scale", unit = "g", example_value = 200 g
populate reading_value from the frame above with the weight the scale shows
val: 1540 g
